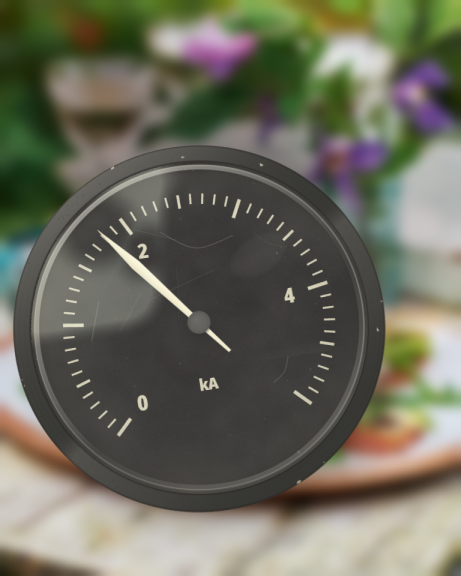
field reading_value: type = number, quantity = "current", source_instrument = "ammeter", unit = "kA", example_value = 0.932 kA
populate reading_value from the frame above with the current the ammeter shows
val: 1.8 kA
